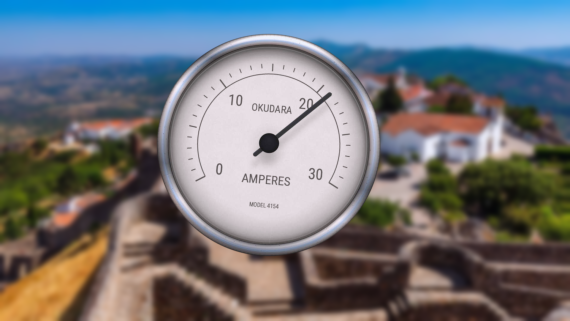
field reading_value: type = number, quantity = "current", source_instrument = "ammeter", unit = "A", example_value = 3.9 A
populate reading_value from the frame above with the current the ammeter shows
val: 21 A
